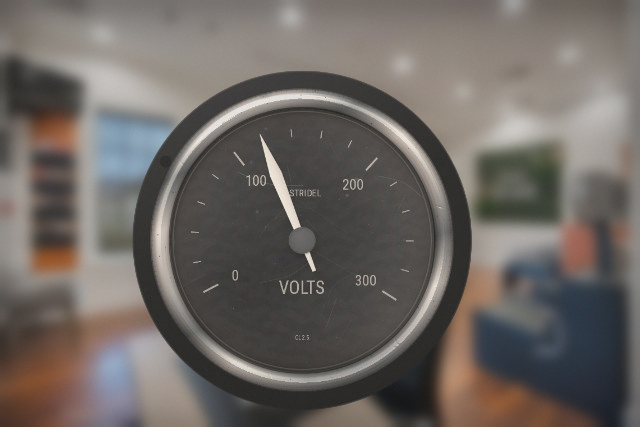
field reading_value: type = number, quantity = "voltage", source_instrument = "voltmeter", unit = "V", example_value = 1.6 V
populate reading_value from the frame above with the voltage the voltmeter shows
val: 120 V
